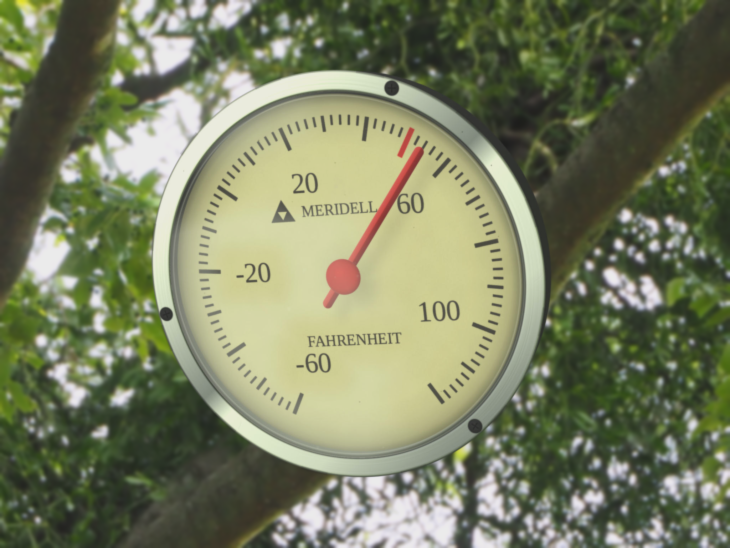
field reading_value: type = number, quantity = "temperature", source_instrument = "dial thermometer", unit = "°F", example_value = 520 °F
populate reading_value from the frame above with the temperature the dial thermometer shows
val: 54 °F
